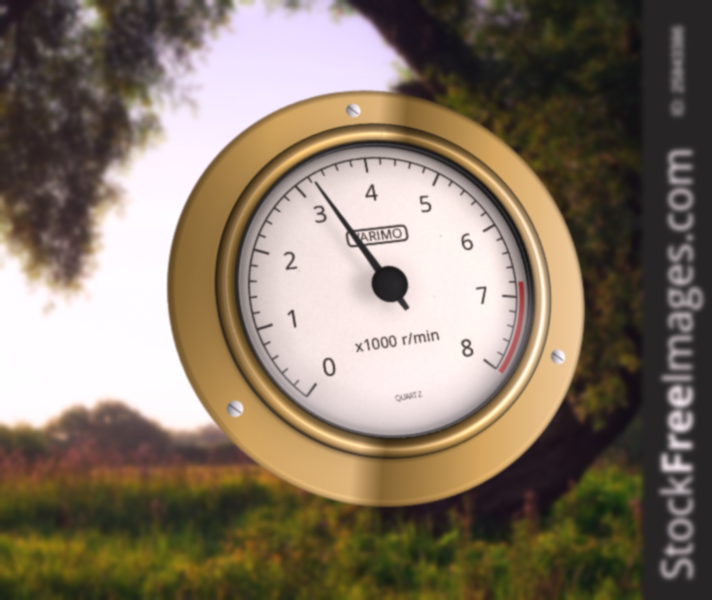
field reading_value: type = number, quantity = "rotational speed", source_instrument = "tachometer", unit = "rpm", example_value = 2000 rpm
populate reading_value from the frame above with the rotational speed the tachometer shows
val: 3200 rpm
